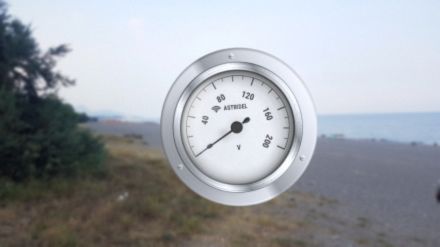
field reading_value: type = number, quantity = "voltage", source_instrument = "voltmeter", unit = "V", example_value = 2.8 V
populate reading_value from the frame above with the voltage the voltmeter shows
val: 0 V
